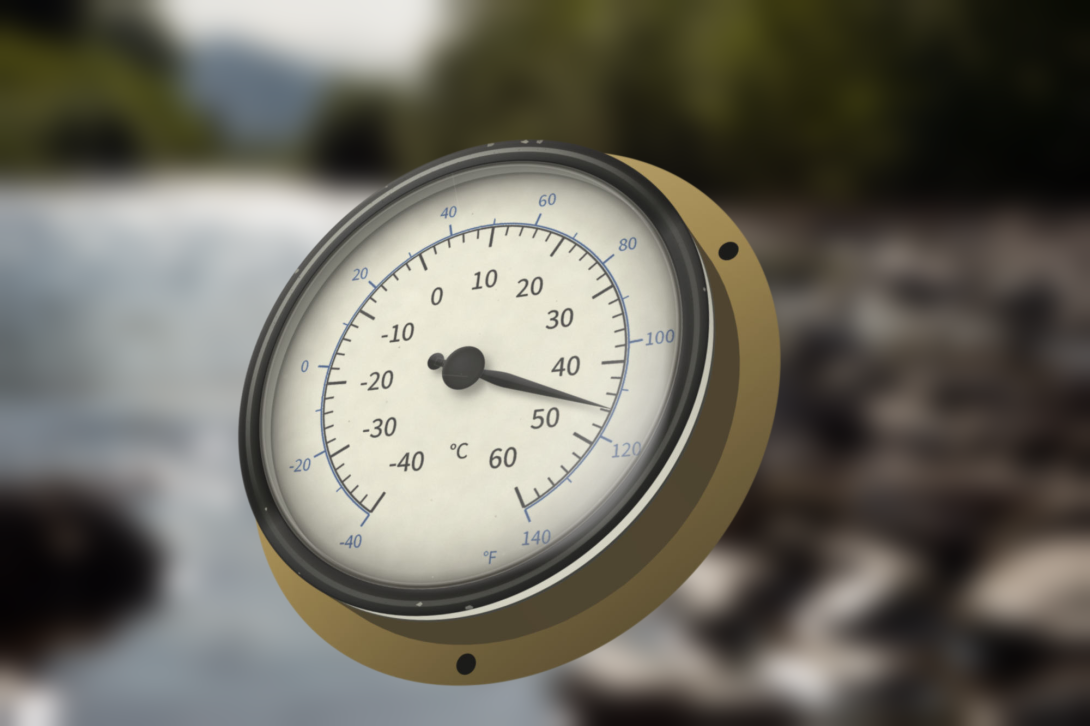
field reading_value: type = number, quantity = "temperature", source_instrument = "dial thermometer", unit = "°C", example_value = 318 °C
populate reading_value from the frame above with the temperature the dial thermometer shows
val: 46 °C
